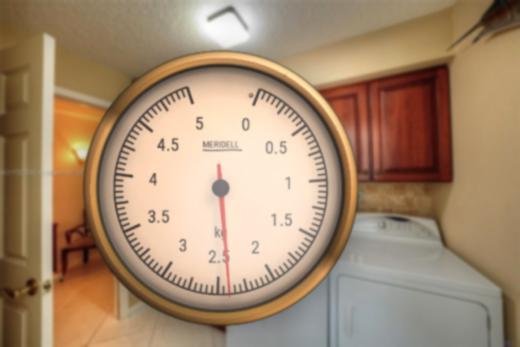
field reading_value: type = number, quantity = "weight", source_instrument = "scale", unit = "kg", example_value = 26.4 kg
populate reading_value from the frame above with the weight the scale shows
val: 2.4 kg
